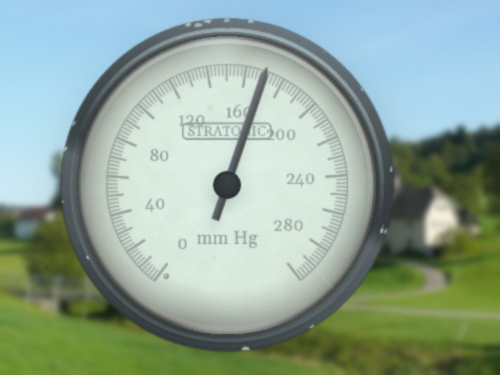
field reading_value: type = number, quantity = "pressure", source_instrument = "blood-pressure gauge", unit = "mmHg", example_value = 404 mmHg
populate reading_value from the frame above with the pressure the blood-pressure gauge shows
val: 170 mmHg
